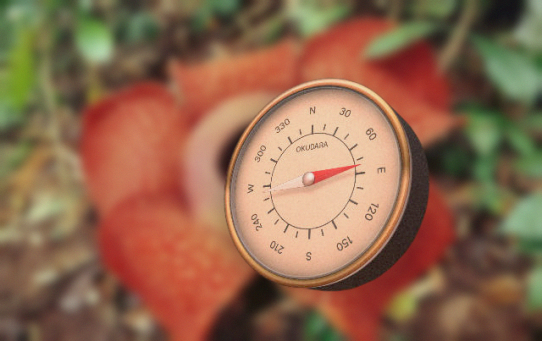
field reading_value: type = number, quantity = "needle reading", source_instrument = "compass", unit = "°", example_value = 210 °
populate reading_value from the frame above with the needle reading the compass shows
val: 82.5 °
